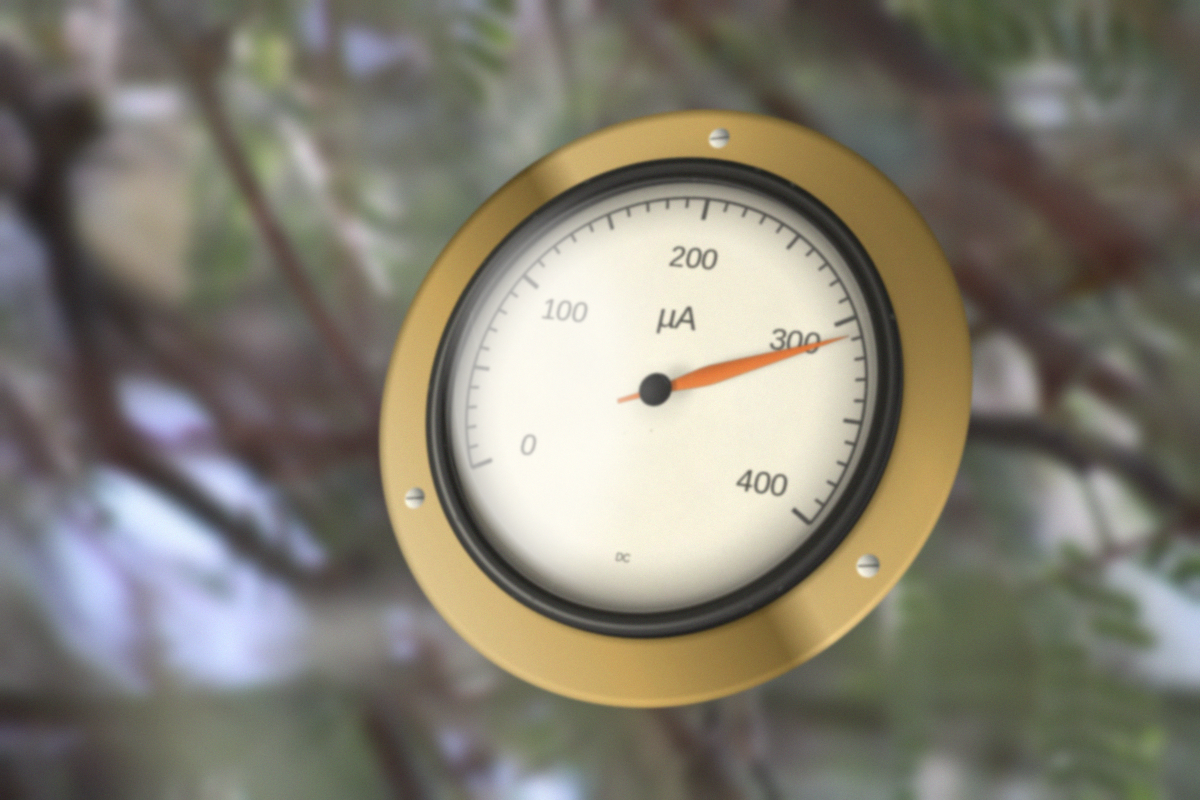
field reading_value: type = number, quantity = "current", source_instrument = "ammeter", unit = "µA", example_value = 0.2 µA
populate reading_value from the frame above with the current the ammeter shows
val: 310 µA
